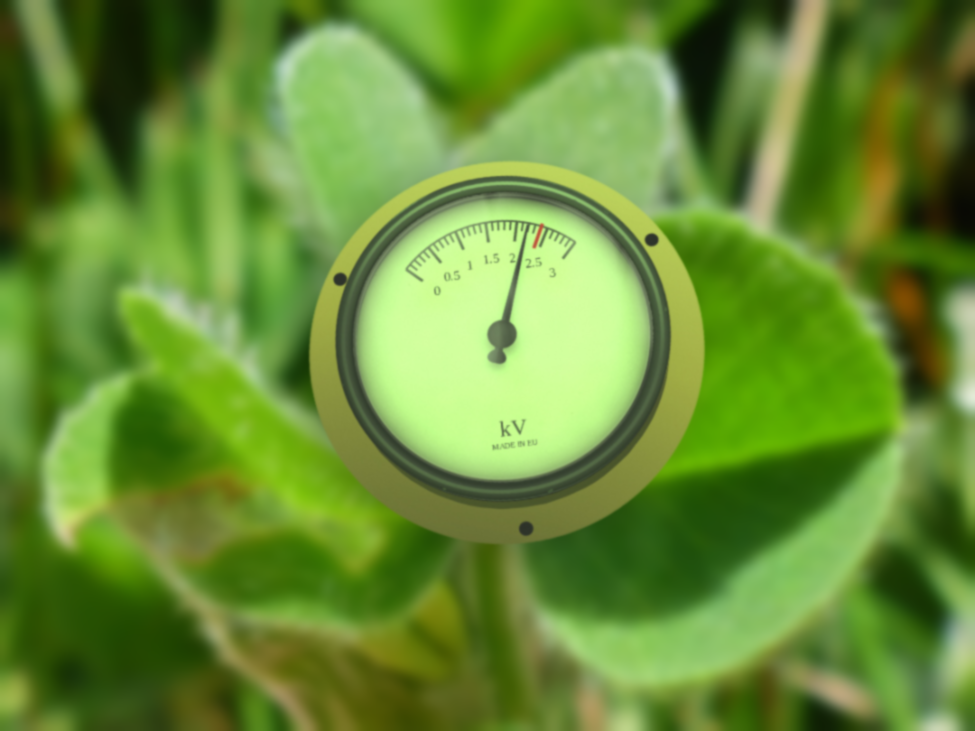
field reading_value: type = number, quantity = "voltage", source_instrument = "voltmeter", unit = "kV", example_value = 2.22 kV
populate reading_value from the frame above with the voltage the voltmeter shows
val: 2.2 kV
